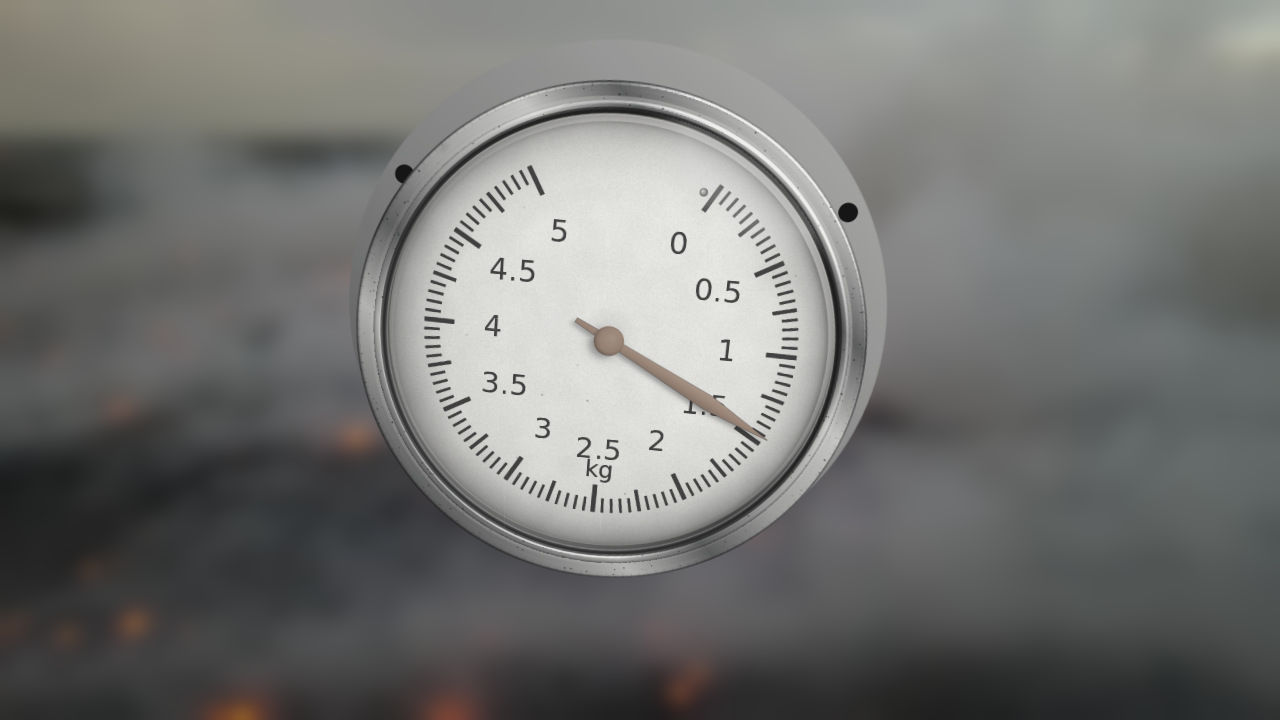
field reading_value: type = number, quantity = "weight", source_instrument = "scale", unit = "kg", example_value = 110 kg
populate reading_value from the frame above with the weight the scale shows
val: 1.45 kg
